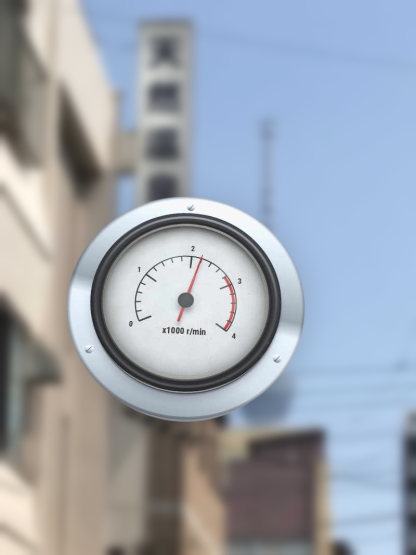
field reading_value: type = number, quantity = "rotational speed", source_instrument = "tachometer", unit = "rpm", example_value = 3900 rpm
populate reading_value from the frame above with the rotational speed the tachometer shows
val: 2200 rpm
